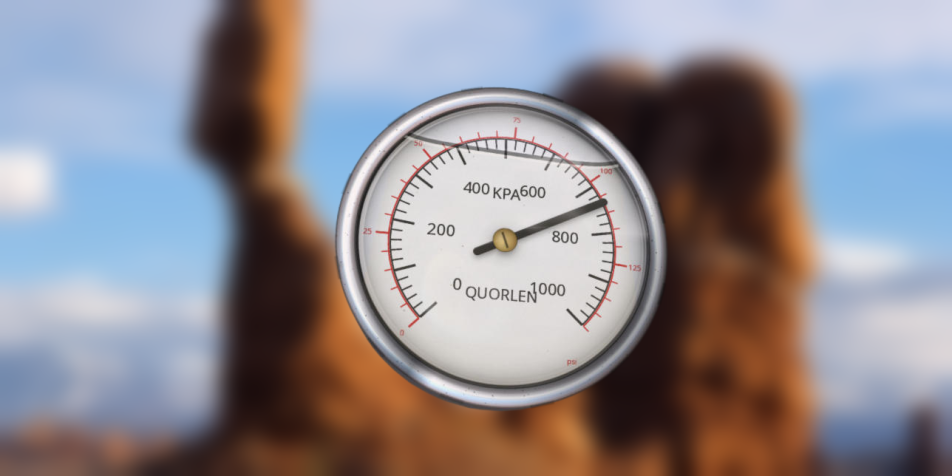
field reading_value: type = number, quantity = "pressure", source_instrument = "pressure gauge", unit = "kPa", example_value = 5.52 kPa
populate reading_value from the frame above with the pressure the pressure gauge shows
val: 740 kPa
